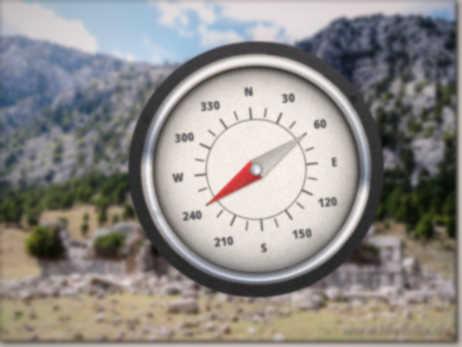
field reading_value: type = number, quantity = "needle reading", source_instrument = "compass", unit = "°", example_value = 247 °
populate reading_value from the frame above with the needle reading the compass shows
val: 240 °
